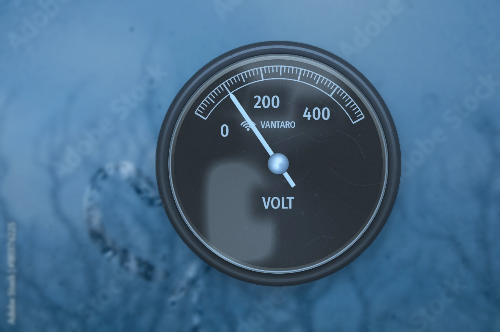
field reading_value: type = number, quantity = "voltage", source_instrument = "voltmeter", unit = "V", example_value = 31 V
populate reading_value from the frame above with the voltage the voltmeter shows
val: 100 V
